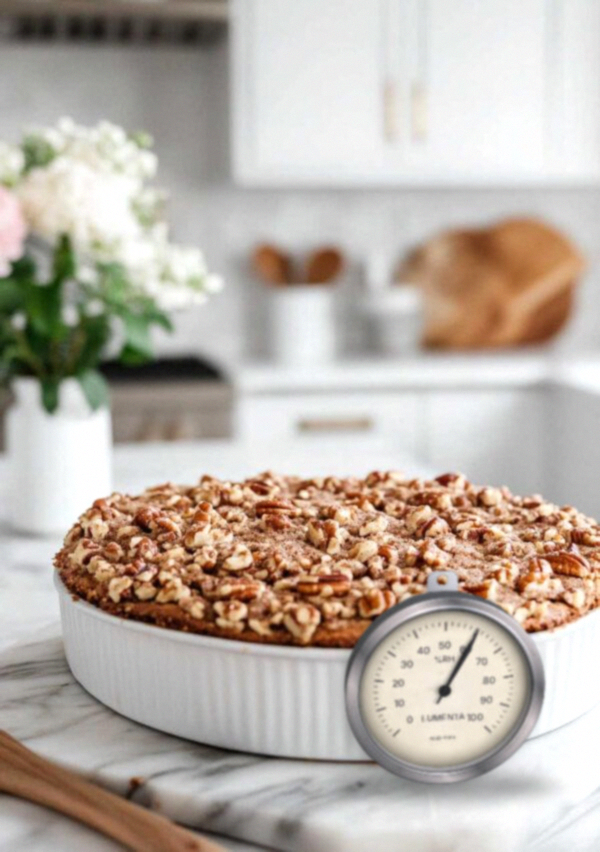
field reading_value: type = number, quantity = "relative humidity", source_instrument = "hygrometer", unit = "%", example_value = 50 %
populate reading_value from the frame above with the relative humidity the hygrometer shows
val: 60 %
